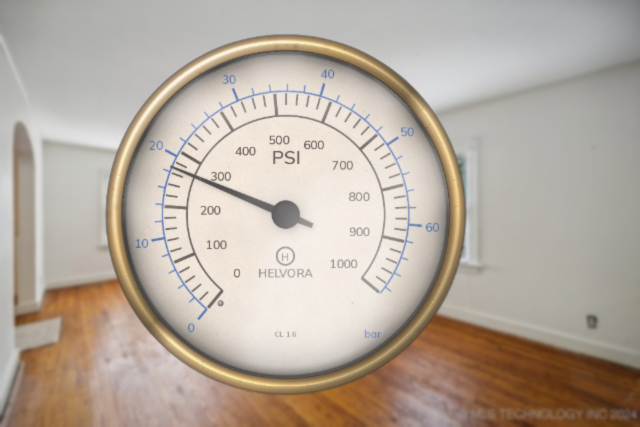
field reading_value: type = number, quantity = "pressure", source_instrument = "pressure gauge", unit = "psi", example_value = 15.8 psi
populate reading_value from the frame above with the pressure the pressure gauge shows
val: 270 psi
